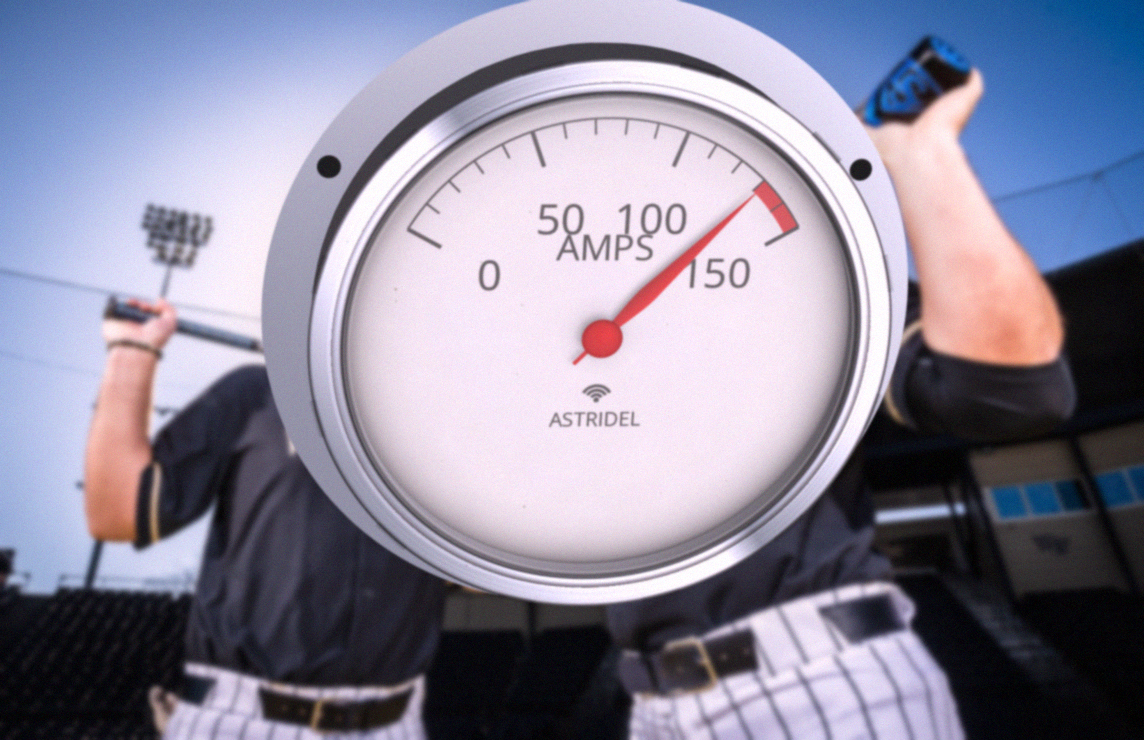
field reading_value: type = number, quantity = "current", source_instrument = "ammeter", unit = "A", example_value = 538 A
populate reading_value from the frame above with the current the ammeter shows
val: 130 A
